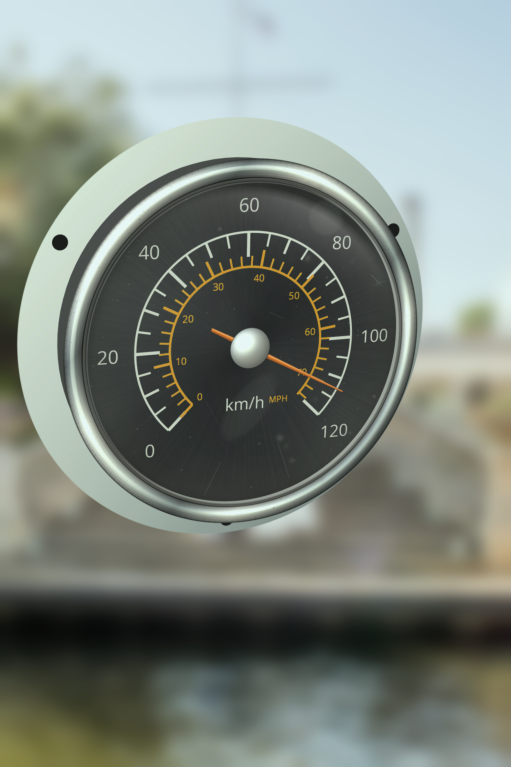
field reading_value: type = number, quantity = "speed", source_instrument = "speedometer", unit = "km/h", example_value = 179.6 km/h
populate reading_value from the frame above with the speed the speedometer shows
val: 112.5 km/h
